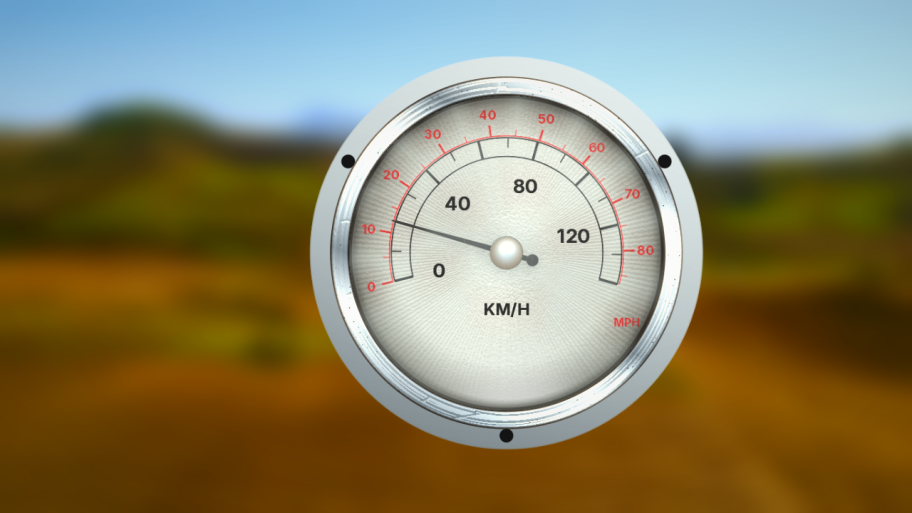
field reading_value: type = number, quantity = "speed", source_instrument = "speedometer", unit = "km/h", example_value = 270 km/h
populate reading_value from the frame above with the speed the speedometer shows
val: 20 km/h
